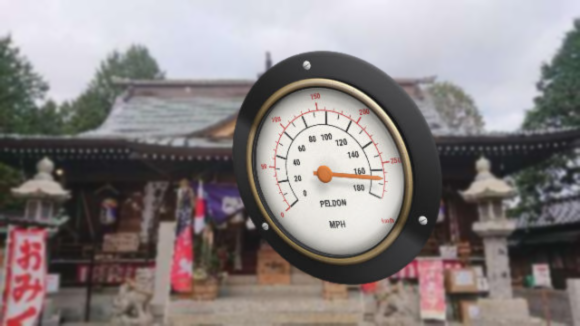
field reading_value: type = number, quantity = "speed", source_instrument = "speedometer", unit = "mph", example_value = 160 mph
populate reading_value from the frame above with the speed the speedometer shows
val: 165 mph
